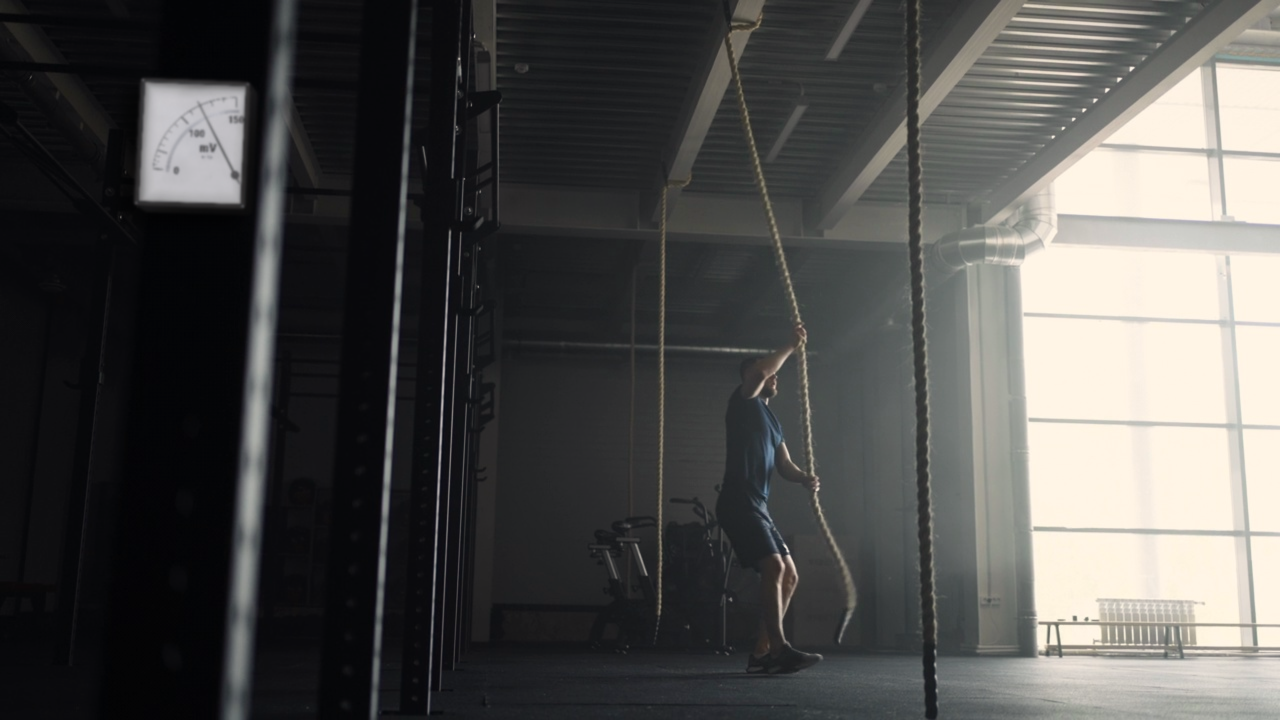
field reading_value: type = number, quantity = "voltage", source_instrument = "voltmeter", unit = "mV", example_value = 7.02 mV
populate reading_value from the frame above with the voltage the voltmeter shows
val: 120 mV
